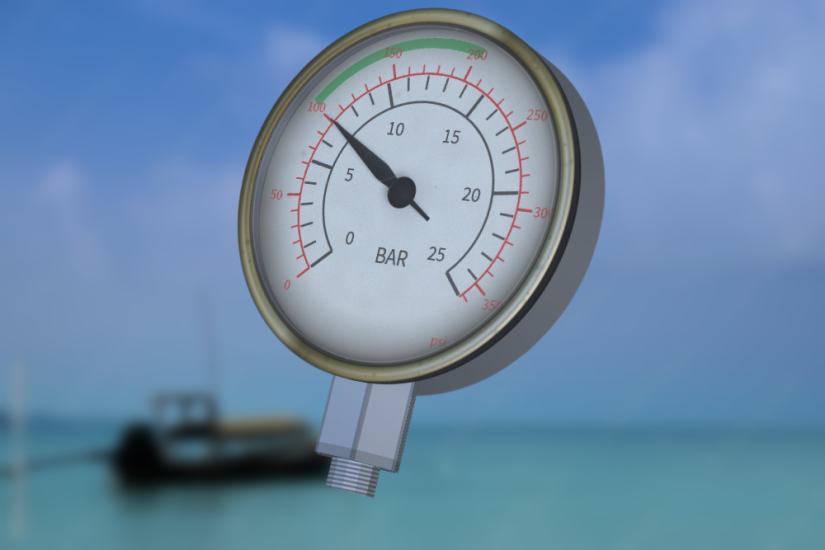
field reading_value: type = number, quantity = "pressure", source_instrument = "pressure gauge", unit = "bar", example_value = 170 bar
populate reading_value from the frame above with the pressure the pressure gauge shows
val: 7 bar
